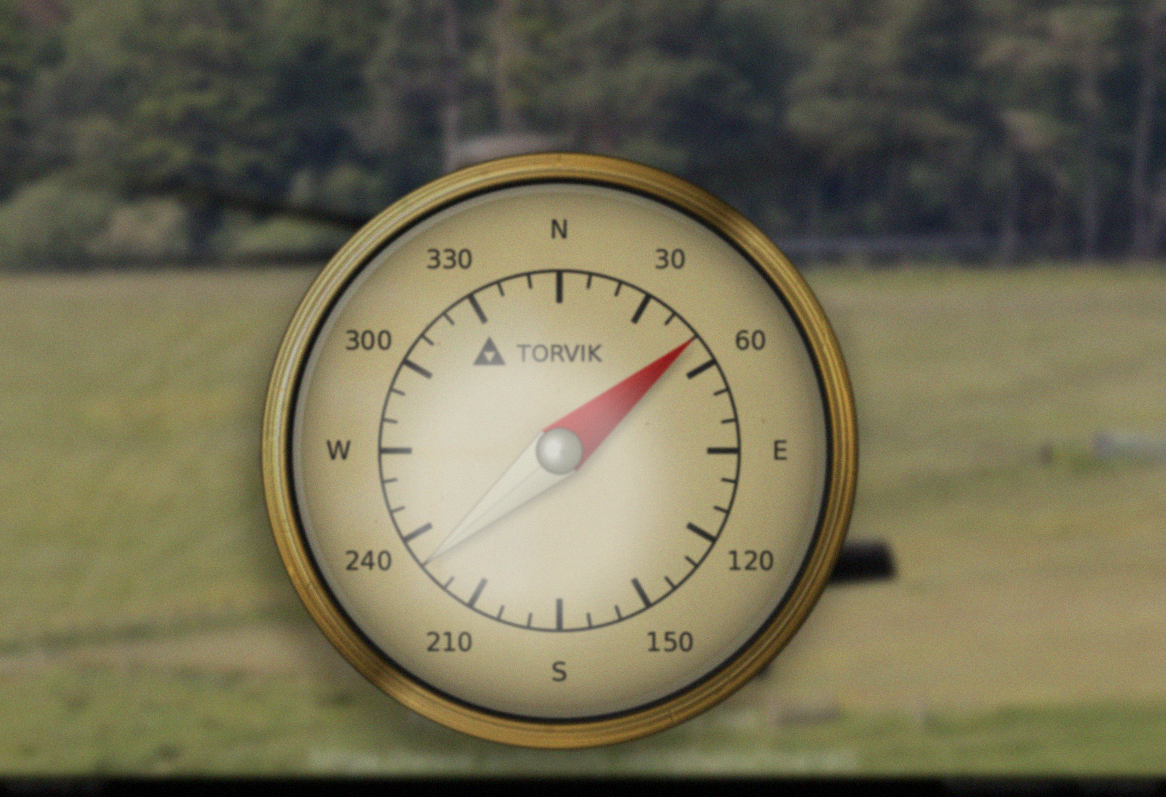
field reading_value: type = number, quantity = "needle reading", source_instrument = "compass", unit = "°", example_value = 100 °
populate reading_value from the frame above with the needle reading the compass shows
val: 50 °
